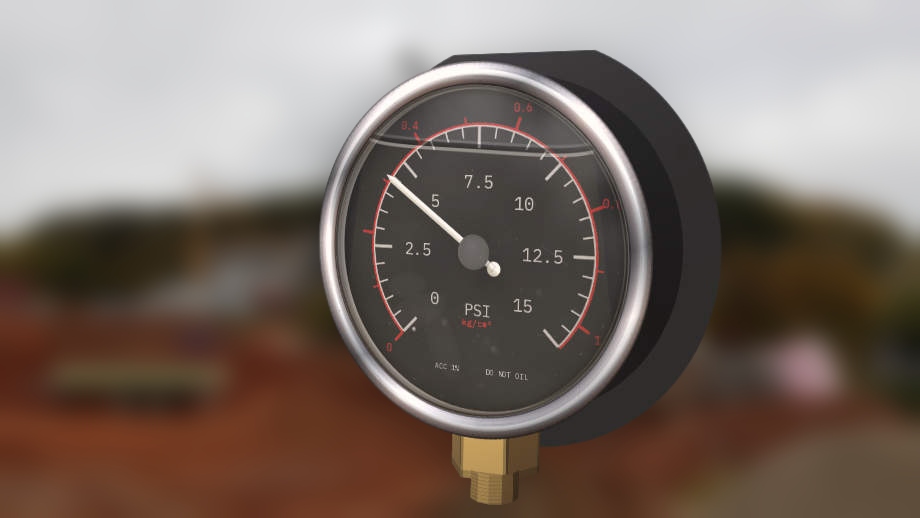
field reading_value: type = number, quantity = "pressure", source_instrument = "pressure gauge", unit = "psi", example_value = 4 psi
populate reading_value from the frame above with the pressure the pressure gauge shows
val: 4.5 psi
